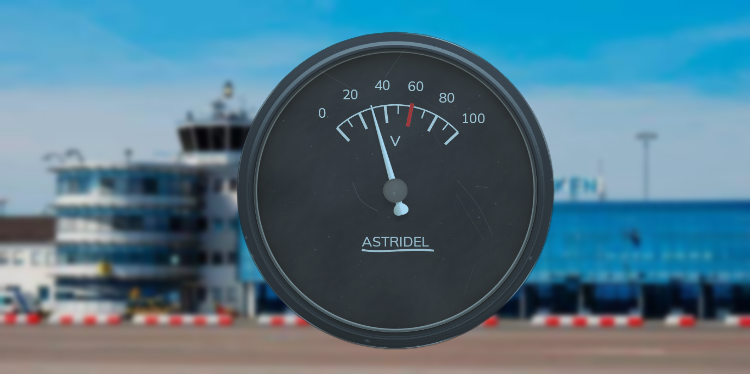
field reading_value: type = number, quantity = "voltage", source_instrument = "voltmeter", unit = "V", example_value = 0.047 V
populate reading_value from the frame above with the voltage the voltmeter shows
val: 30 V
